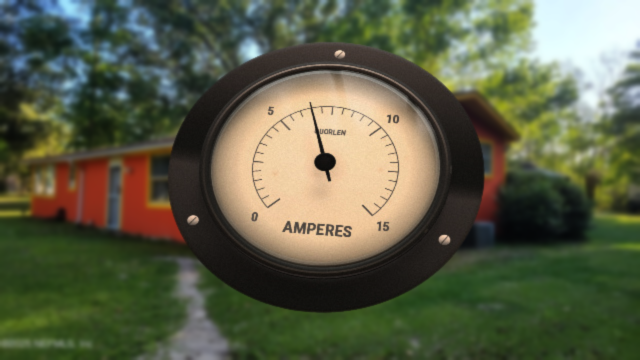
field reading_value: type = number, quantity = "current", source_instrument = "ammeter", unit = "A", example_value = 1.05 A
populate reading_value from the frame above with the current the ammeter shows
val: 6.5 A
